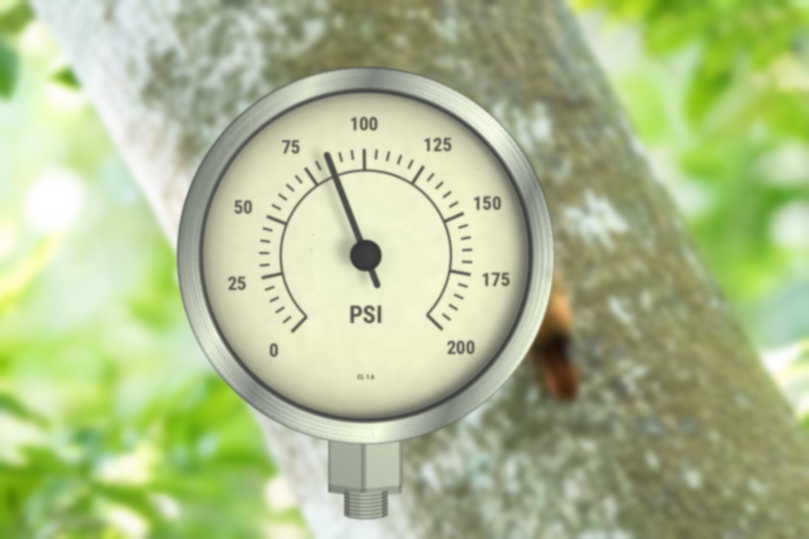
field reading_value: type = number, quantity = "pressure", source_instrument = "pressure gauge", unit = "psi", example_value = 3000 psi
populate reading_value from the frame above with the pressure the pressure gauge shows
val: 85 psi
